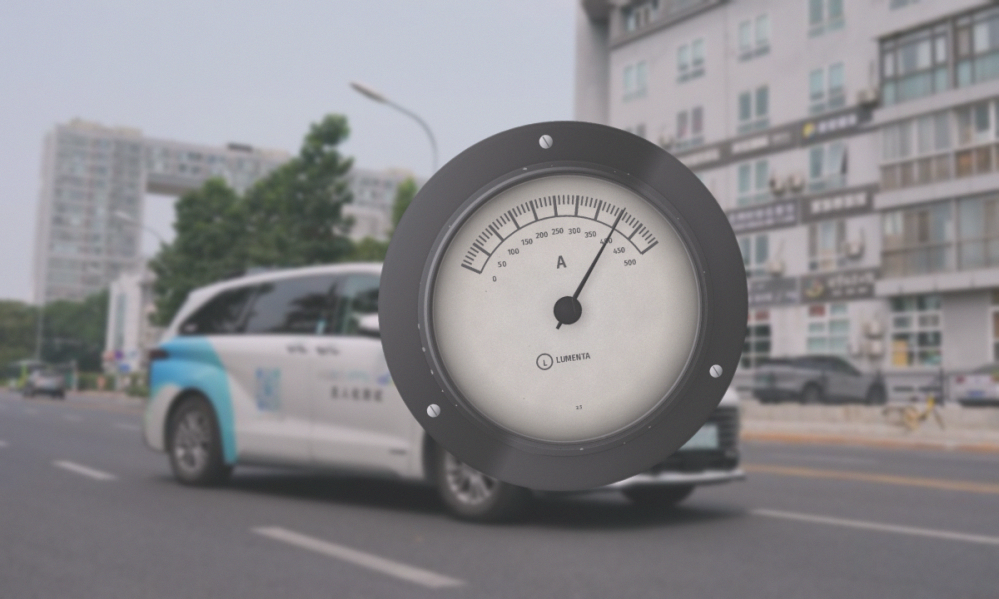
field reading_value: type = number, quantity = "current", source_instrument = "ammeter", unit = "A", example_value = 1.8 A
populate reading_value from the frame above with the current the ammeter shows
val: 400 A
